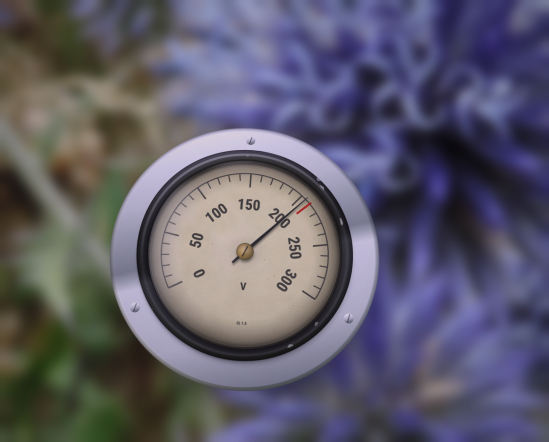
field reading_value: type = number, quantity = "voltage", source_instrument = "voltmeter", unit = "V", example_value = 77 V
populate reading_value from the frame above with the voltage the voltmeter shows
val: 205 V
